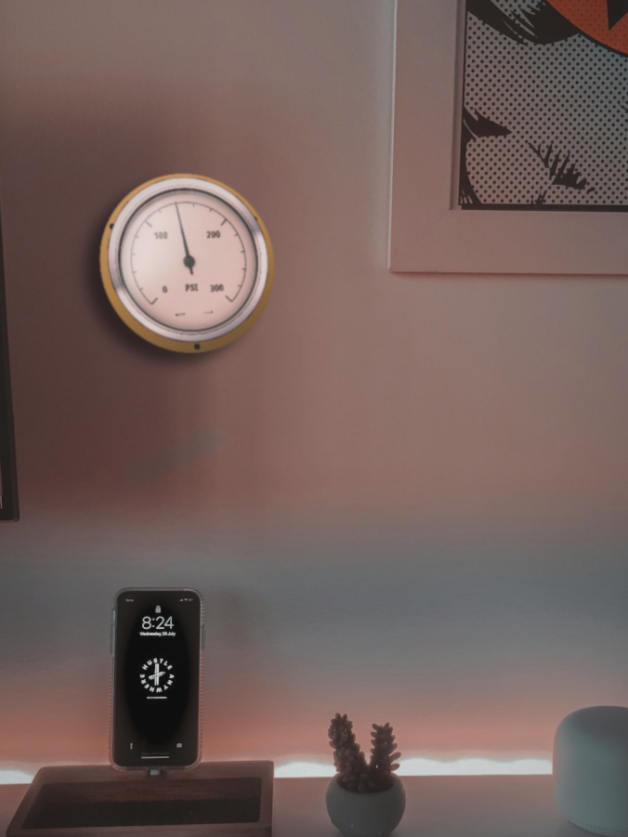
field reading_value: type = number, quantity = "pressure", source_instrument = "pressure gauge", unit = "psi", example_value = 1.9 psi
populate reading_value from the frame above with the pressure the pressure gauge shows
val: 140 psi
